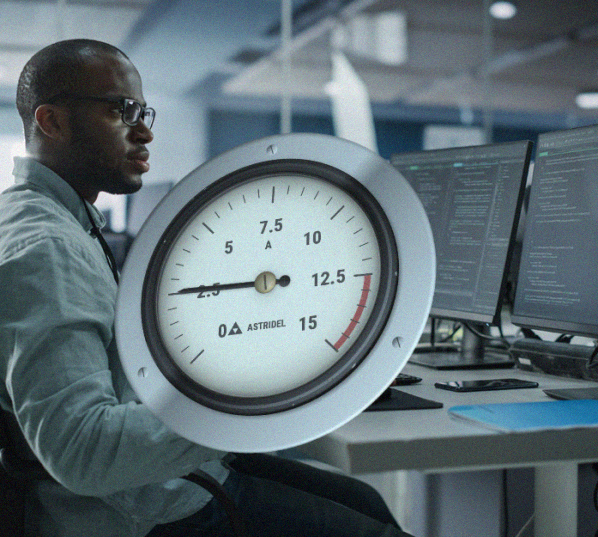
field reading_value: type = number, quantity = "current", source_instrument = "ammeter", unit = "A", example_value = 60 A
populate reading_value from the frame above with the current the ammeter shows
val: 2.5 A
